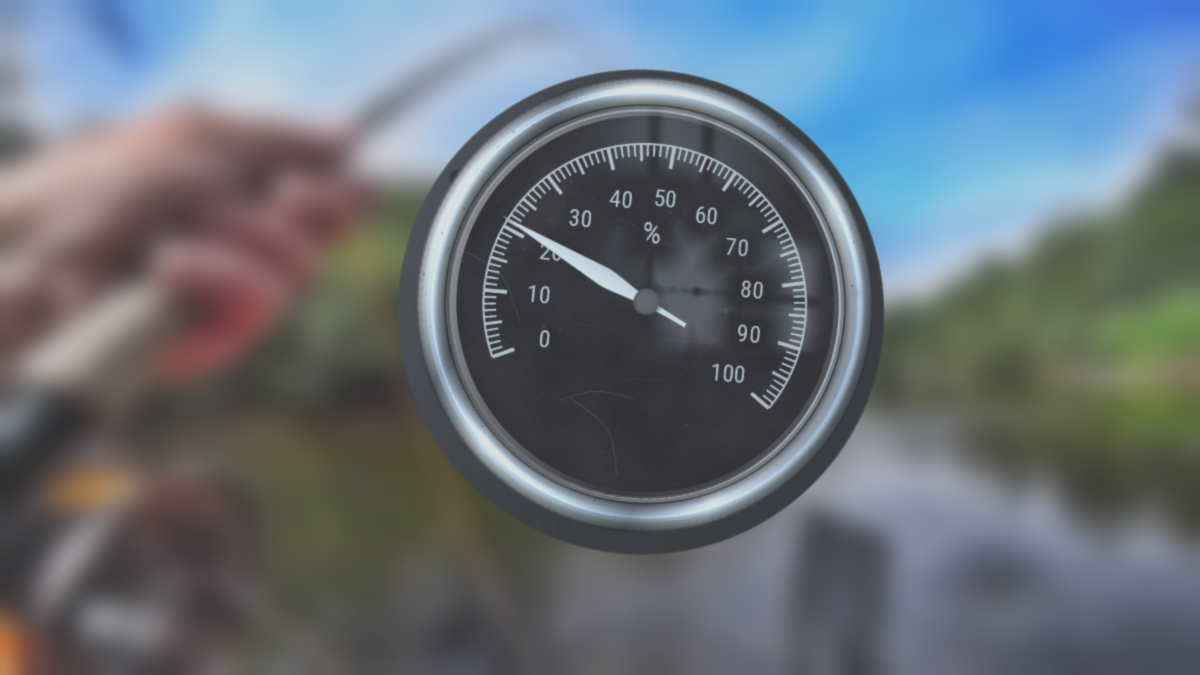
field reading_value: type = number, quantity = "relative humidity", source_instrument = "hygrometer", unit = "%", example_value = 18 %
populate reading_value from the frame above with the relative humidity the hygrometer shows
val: 21 %
